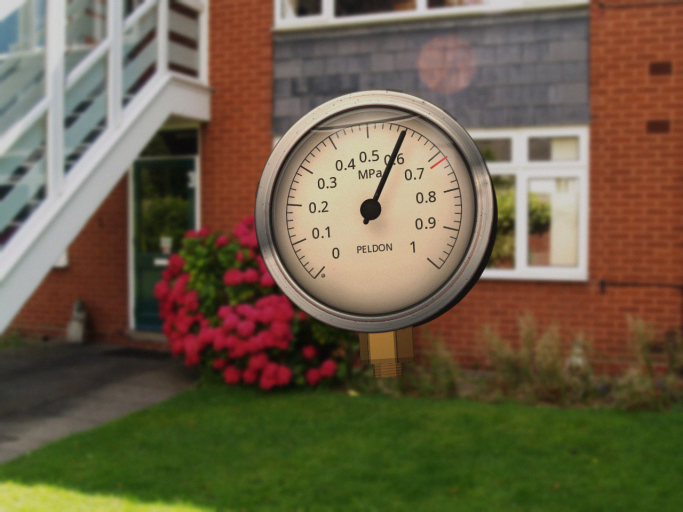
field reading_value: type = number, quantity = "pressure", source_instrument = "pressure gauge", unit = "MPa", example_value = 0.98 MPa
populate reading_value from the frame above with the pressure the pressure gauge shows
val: 0.6 MPa
